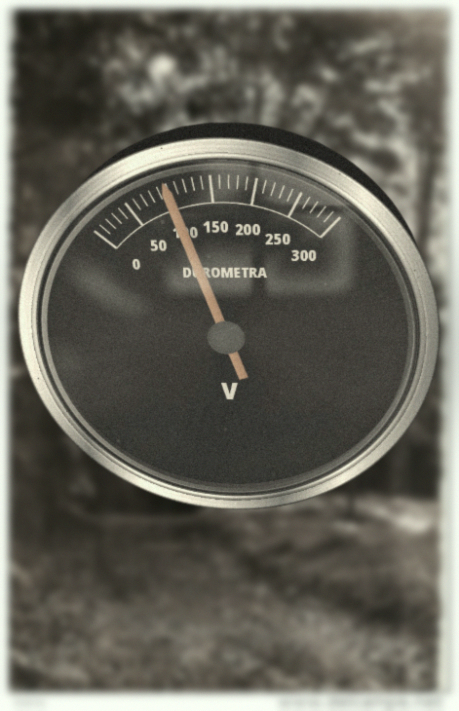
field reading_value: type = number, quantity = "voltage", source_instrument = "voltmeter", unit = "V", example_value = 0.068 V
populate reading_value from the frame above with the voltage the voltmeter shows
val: 100 V
